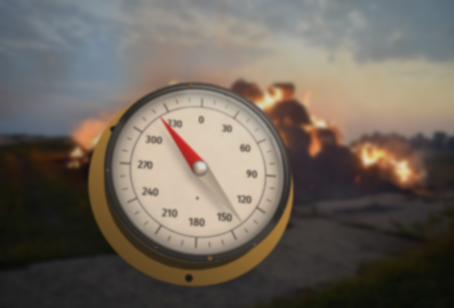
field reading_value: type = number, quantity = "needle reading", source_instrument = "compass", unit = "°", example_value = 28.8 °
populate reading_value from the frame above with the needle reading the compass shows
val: 320 °
